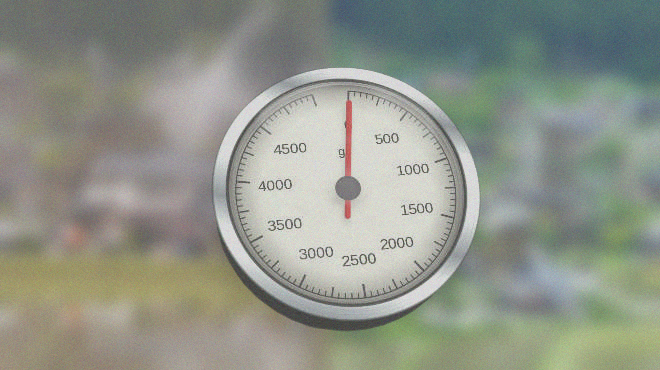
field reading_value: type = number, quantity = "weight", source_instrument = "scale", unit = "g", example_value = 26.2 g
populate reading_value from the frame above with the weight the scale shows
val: 0 g
